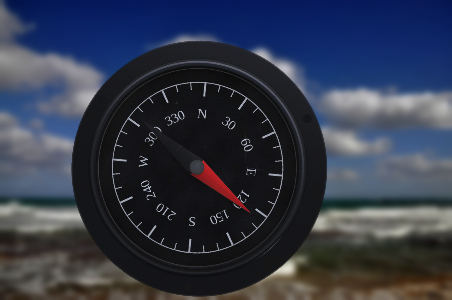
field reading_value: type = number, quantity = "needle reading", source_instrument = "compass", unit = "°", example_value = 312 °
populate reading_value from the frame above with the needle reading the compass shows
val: 125 °
